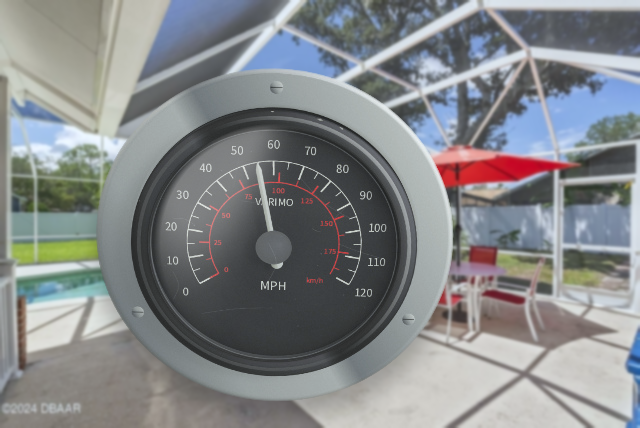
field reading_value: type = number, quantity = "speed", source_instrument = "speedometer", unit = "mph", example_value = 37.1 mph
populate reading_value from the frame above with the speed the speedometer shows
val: 55 mph
